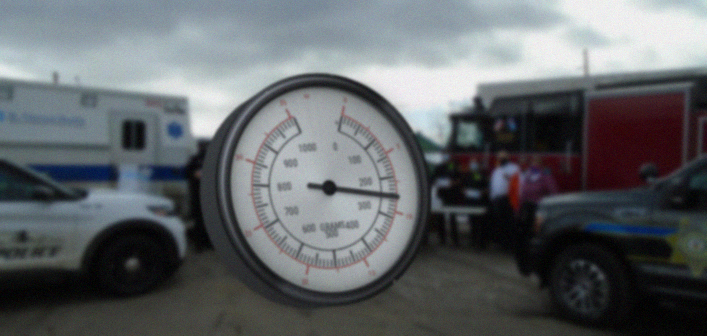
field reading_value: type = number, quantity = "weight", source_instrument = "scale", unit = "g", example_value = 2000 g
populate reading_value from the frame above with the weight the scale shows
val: 250 g
